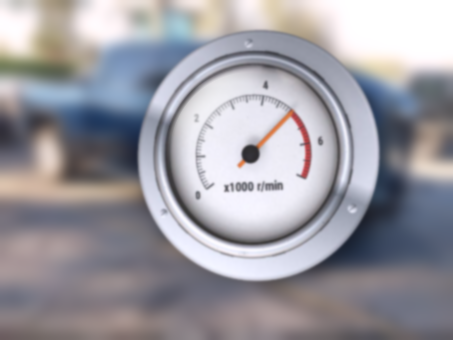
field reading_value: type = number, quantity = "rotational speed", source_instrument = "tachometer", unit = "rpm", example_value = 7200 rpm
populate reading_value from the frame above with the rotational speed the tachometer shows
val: 5000 rpm
